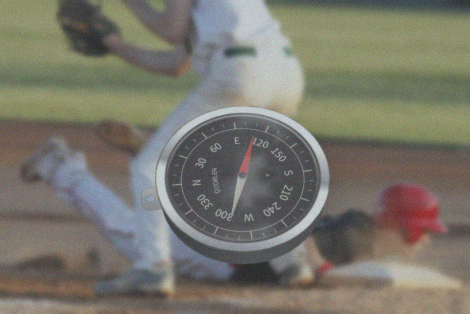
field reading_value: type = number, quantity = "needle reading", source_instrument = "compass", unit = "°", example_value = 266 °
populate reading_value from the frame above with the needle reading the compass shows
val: 110 °
